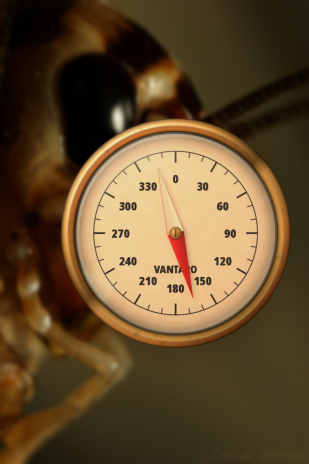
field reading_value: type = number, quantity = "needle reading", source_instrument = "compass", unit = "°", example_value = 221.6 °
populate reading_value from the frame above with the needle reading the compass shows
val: 165 °
